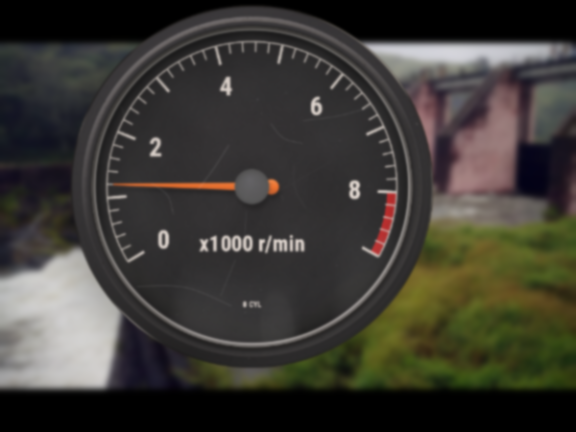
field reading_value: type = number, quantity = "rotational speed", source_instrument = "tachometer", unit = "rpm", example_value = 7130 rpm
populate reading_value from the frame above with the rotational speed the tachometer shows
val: 1200 rpm
